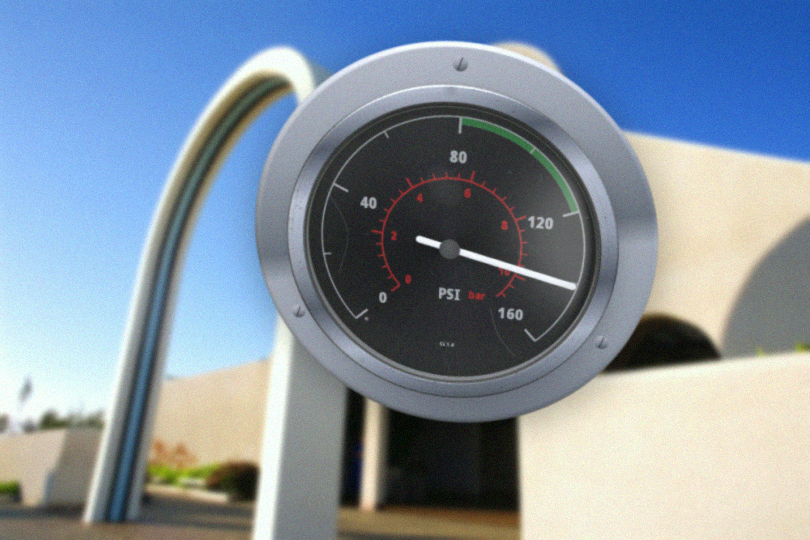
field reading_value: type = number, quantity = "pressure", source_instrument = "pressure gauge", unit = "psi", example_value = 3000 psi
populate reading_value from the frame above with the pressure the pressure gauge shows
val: 140 psi
